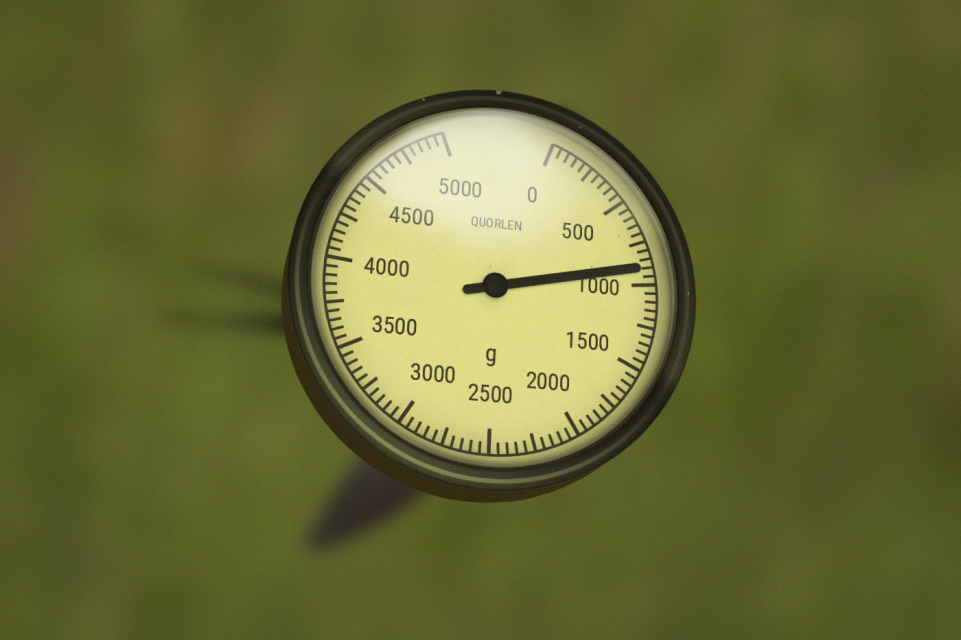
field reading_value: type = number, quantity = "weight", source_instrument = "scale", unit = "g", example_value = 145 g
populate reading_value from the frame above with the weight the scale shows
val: 900 g
